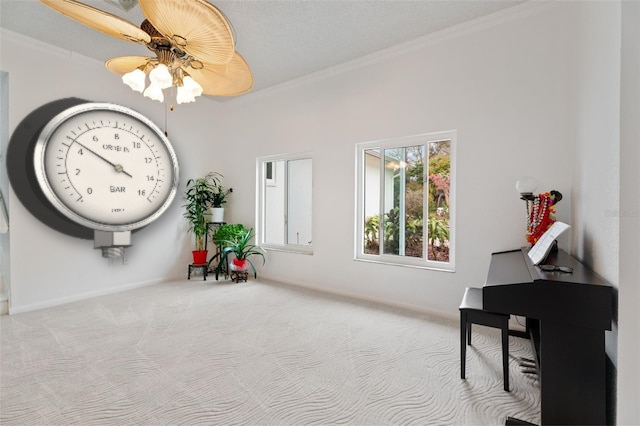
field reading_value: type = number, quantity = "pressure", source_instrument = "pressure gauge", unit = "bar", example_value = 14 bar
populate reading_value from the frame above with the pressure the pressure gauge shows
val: 4.5 bar
